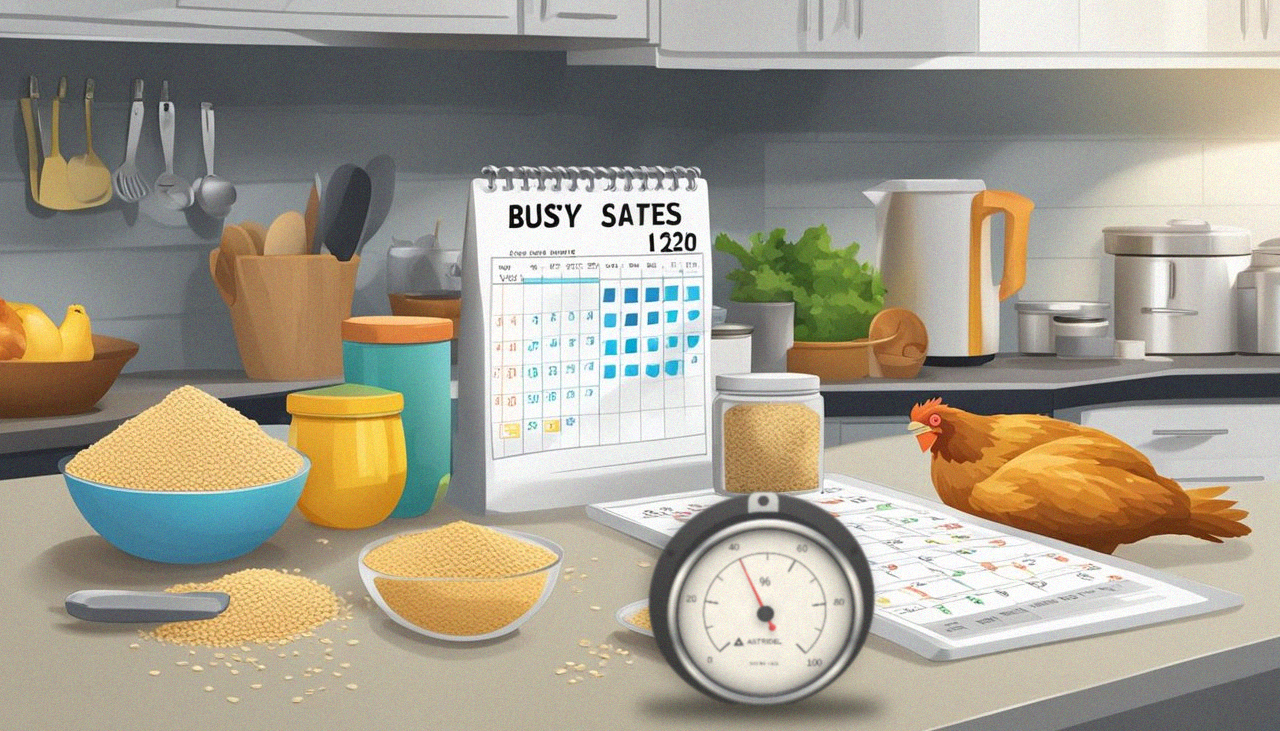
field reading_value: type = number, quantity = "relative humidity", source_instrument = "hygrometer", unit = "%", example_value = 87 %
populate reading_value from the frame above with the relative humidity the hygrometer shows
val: 40 %
